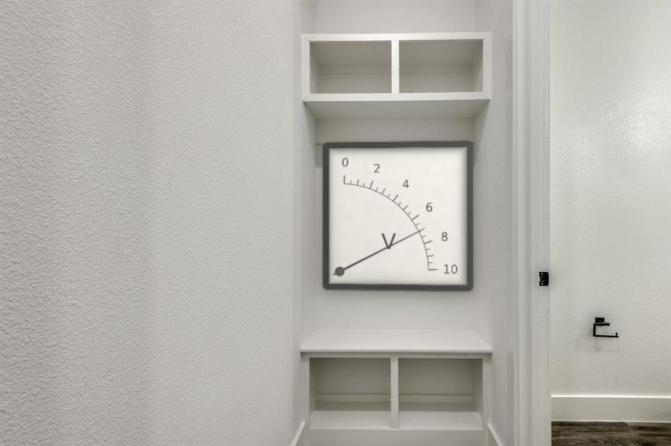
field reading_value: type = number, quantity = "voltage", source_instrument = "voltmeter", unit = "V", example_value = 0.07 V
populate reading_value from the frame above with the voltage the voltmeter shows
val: 7 V
